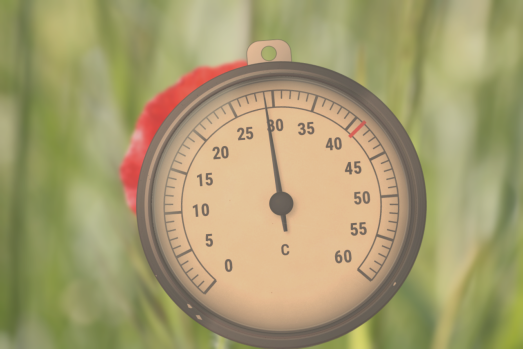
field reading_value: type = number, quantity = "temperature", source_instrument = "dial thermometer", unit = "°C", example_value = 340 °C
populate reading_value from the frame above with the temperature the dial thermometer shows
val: 29 °C
